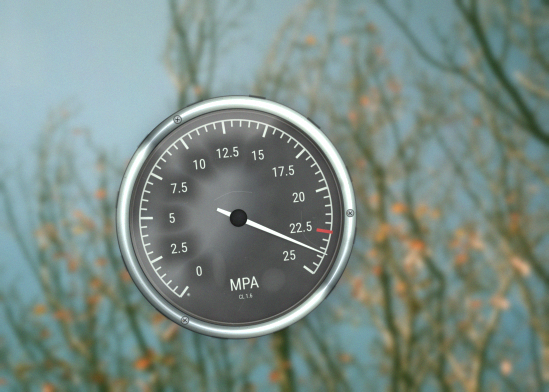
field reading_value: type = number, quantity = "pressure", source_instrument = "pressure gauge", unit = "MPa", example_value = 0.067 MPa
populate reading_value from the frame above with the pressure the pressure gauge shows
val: 23.75 MPa
